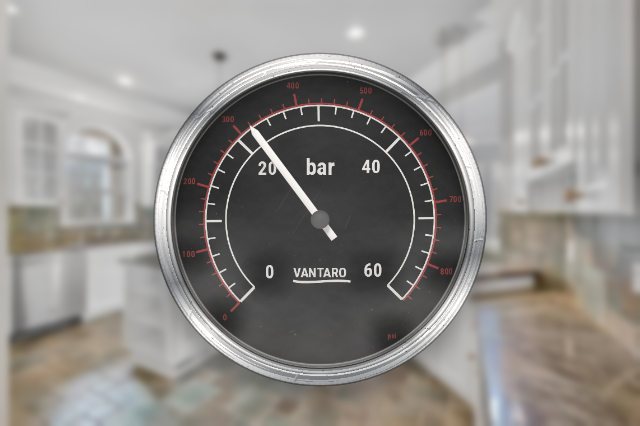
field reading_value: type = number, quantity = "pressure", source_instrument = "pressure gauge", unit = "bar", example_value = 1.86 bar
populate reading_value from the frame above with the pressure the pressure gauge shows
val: 22 bar
